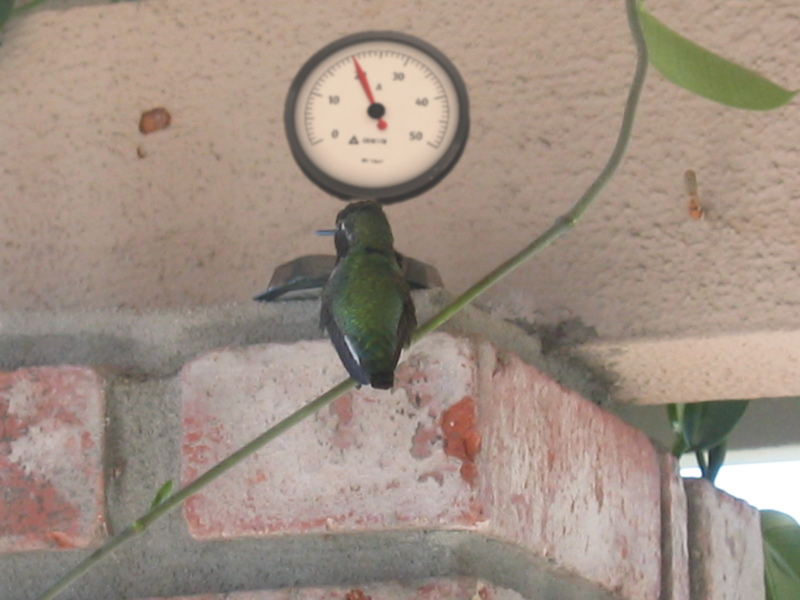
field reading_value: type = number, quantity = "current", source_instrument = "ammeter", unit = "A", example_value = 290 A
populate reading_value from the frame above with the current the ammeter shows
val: 20 A
